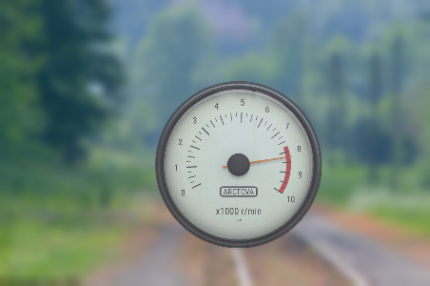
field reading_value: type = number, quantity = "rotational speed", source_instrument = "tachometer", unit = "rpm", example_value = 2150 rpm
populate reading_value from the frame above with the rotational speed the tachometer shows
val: 8250 rpm
